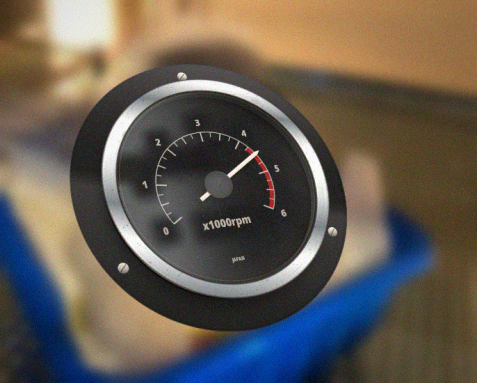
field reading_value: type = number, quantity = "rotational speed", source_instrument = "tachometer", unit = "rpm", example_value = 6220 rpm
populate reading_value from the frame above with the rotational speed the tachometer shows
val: 4500 rpm
